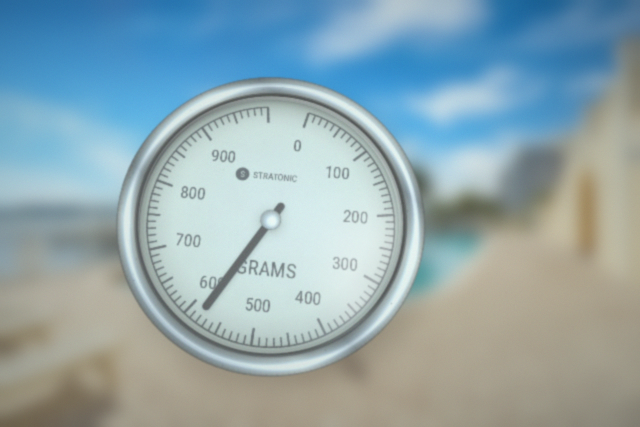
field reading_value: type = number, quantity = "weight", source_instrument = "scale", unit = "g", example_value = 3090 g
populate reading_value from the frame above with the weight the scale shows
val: 580 g
